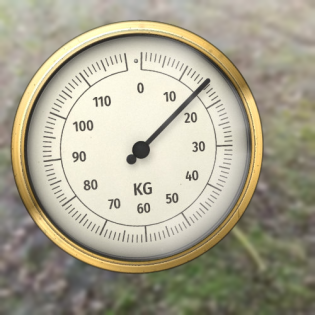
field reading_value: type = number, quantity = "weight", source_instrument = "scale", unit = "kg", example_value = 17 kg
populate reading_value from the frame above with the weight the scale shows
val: 15 kg
